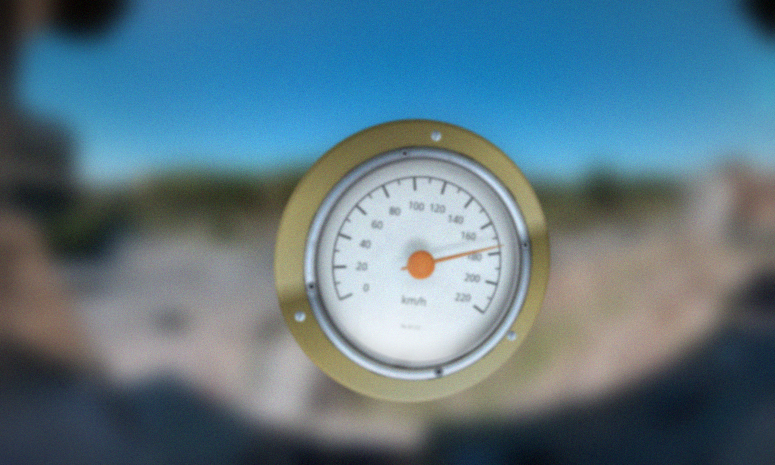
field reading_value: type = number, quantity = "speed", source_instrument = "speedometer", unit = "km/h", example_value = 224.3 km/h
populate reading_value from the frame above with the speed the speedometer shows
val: 175 km/h
